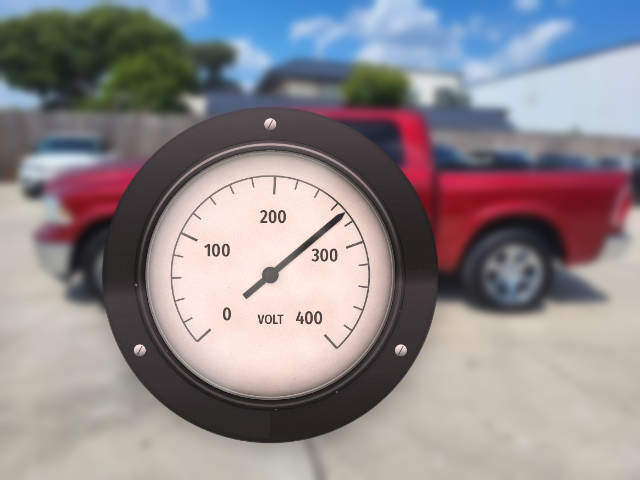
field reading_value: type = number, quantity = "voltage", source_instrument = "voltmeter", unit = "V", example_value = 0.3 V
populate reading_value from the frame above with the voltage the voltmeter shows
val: 270 V
